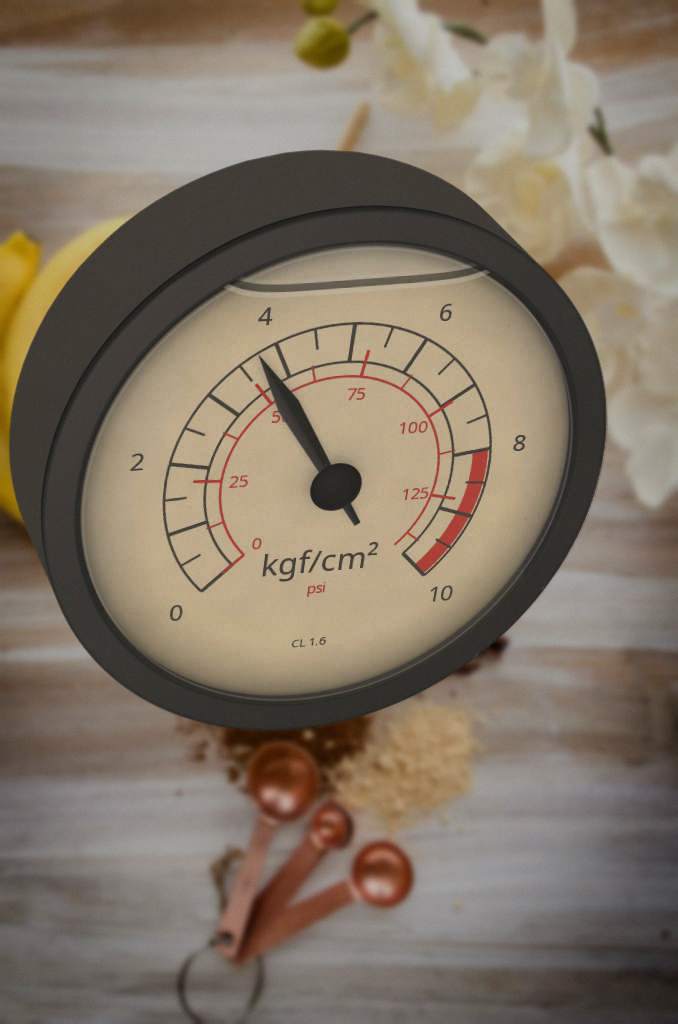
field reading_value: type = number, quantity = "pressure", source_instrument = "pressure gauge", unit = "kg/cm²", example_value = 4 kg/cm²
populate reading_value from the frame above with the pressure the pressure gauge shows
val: 3.75 kg/cm²
